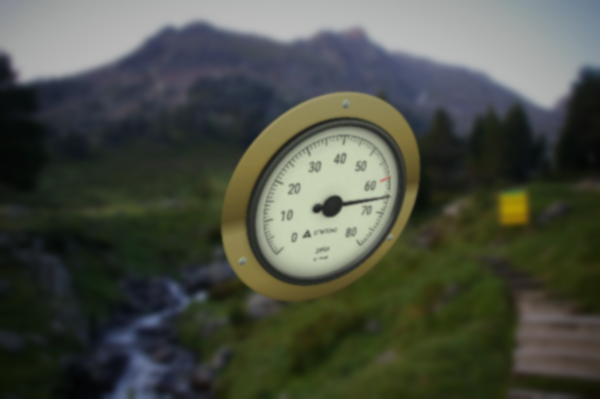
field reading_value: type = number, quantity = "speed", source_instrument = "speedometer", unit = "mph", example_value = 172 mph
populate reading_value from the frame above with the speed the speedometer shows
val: 65 mph
